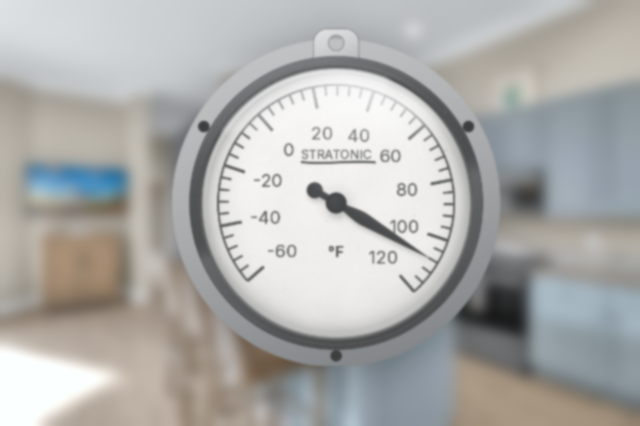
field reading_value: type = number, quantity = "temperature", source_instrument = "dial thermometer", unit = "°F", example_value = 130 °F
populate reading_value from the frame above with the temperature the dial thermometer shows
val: 108 °F
